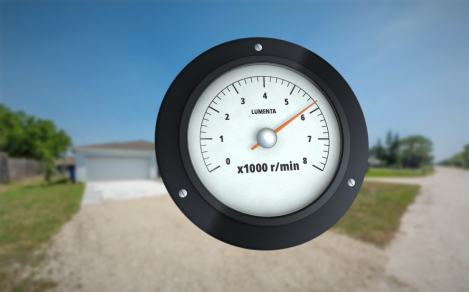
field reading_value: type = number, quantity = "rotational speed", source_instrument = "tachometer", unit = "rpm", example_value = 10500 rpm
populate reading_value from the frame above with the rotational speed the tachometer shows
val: 5800 rpm
